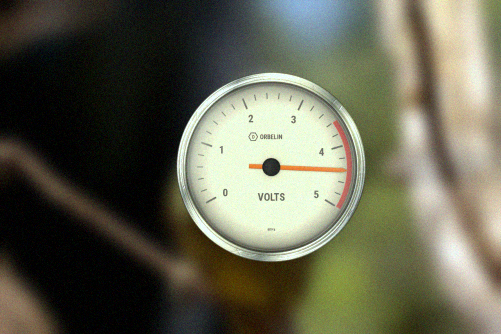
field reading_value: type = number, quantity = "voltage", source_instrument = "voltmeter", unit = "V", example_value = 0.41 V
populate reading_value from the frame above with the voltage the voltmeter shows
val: 4.4 V
